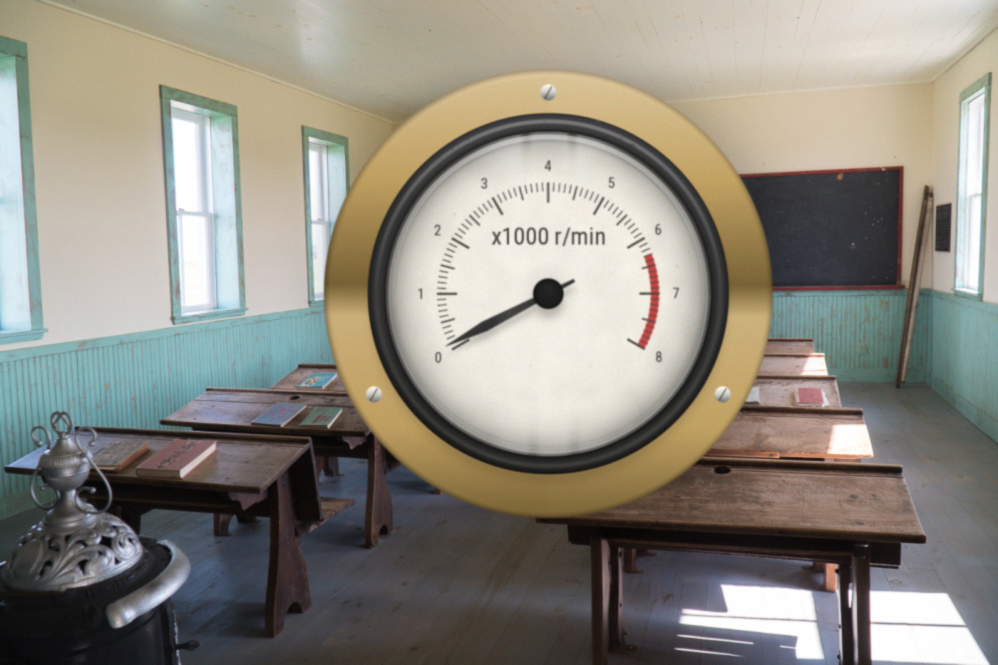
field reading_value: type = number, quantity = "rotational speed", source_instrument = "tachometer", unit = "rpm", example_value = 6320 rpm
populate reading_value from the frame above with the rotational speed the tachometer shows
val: 100 rpm
